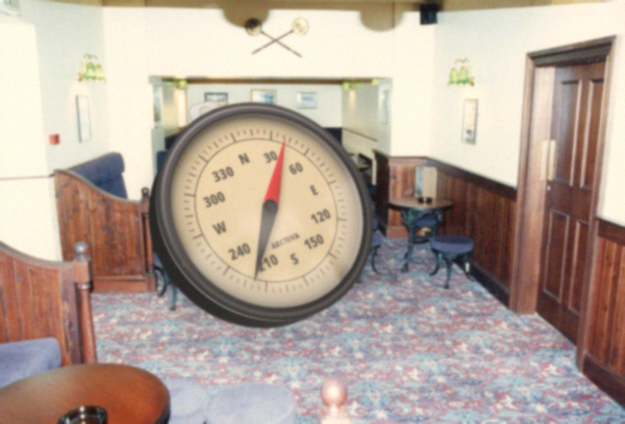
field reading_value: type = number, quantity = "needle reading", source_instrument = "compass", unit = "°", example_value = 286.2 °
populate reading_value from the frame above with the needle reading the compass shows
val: 40 °
